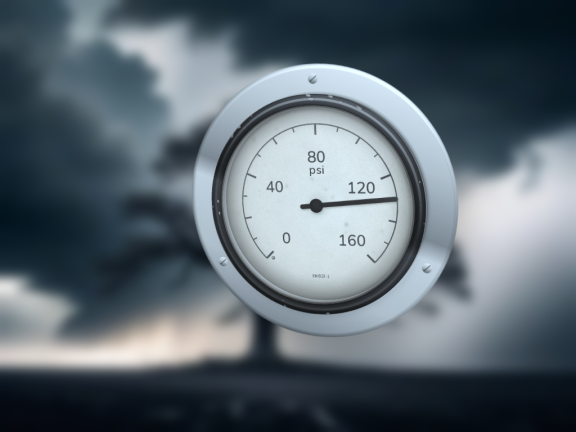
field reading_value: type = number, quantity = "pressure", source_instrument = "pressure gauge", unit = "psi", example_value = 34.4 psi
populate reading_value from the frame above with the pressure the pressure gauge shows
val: 130 psi
